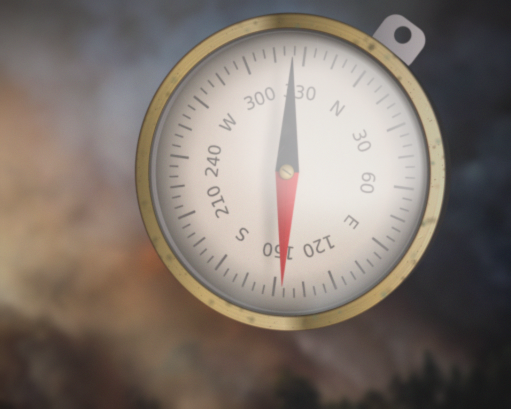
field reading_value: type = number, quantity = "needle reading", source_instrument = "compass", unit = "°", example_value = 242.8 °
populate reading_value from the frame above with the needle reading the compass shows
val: 145 °
